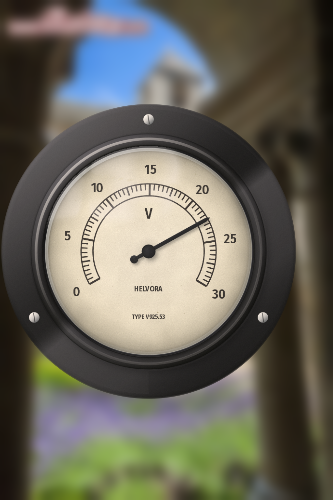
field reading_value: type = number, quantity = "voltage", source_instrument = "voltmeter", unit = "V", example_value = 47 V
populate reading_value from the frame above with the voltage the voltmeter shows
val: 22.5 V
